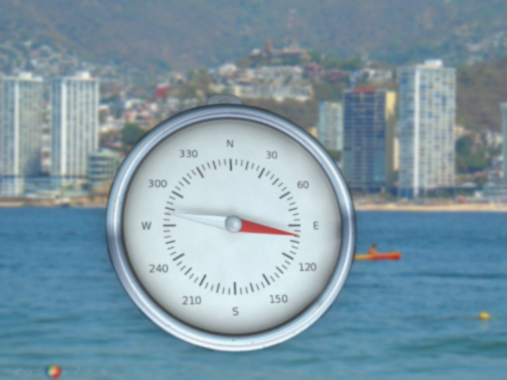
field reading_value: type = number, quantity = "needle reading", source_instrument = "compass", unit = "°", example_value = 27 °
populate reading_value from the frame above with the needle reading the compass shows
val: 100 °
